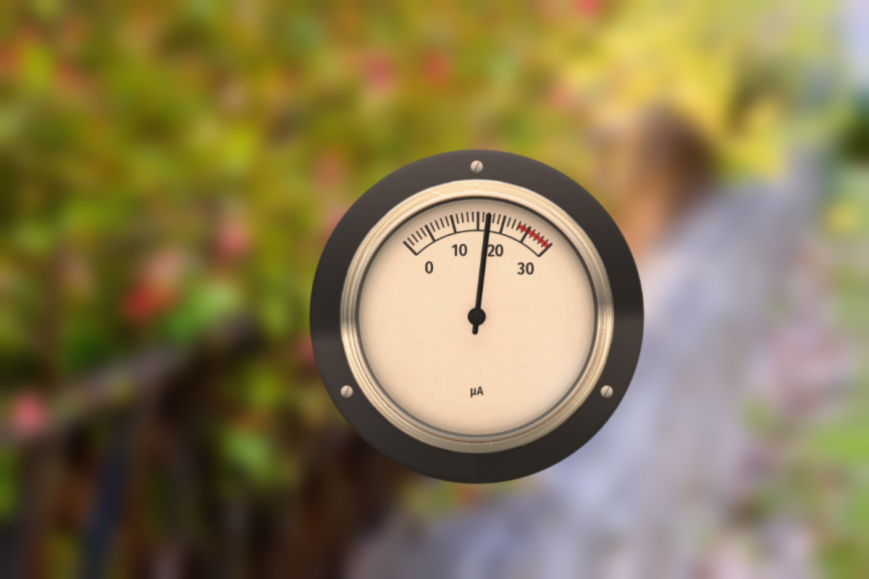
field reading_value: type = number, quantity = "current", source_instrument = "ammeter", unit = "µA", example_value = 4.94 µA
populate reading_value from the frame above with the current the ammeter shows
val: 17 µA
